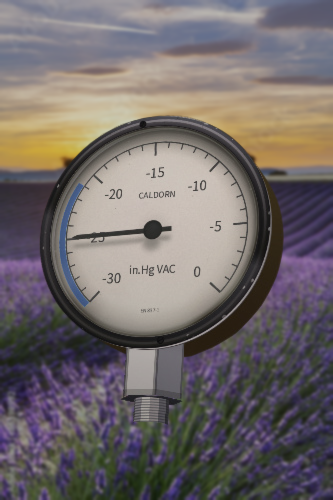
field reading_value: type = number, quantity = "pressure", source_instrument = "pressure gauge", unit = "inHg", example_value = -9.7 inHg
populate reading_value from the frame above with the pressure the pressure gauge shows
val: -25 inHg
